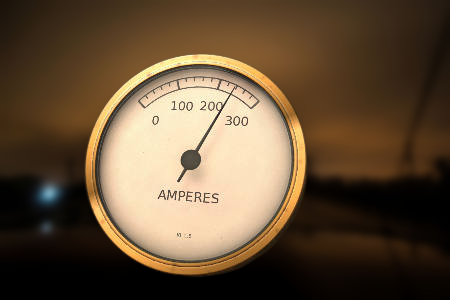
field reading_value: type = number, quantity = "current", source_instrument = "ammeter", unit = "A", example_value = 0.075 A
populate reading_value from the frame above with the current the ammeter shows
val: 240 A
